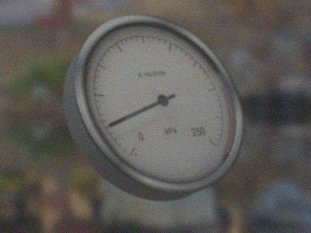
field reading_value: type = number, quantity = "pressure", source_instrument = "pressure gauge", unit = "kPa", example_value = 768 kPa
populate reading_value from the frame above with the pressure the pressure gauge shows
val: 25 kPa
